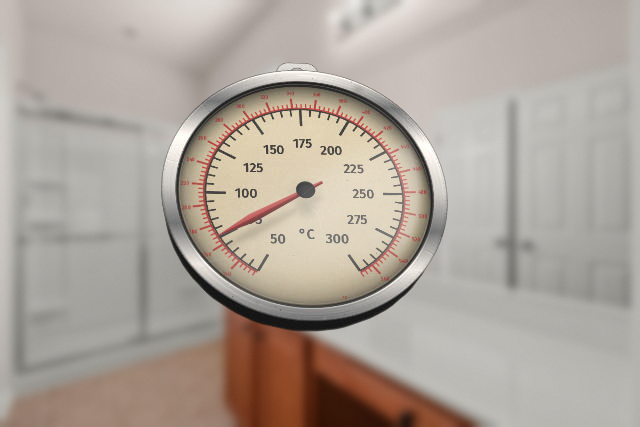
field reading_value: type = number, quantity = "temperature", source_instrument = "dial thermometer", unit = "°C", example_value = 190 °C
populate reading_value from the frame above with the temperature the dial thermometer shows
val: 75 °C
